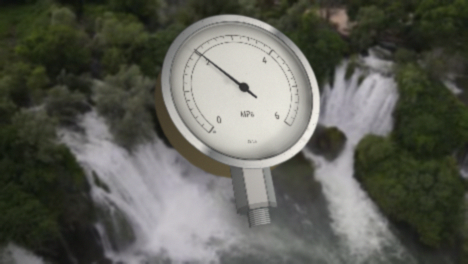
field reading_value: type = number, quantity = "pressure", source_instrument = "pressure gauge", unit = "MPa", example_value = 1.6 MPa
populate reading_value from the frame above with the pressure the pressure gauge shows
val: 2 MPa
